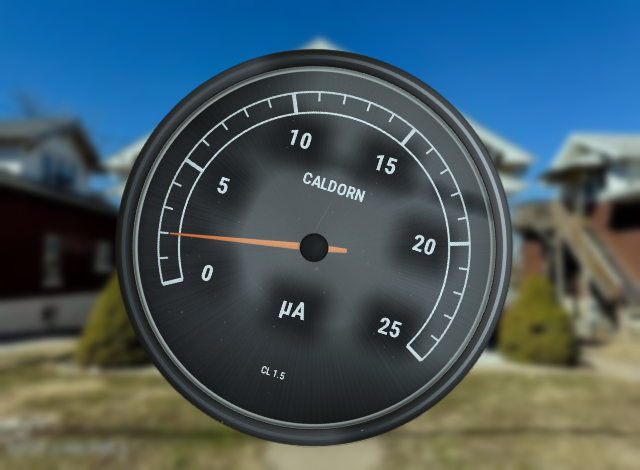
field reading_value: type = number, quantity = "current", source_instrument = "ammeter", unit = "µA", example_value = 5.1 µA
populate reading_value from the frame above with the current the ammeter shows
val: 2 µA
